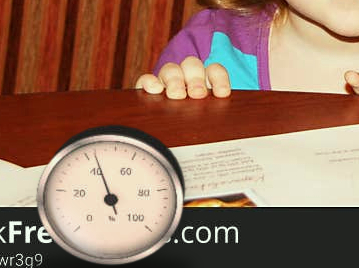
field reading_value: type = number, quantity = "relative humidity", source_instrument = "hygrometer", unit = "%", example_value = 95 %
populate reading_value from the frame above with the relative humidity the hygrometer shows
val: 44 %
